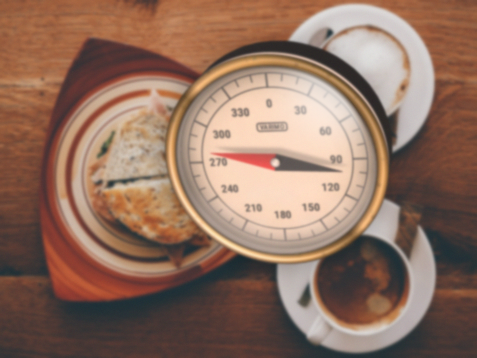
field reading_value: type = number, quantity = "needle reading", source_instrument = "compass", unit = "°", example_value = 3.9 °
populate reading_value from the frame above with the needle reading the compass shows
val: 280 °
